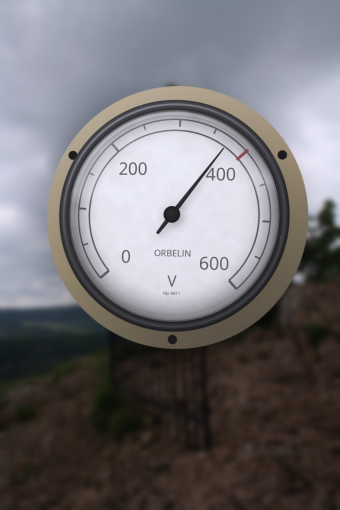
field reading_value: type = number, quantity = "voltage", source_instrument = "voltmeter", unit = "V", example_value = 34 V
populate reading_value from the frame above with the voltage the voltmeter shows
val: 375 V
